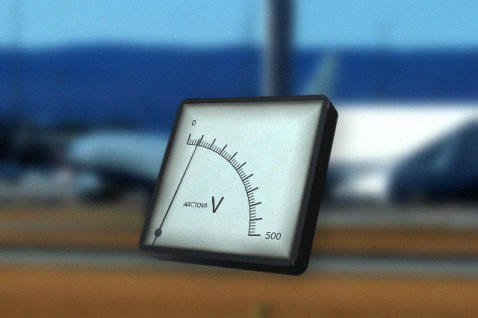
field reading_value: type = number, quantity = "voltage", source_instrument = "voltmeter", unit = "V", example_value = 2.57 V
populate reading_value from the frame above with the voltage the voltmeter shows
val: 50 V
